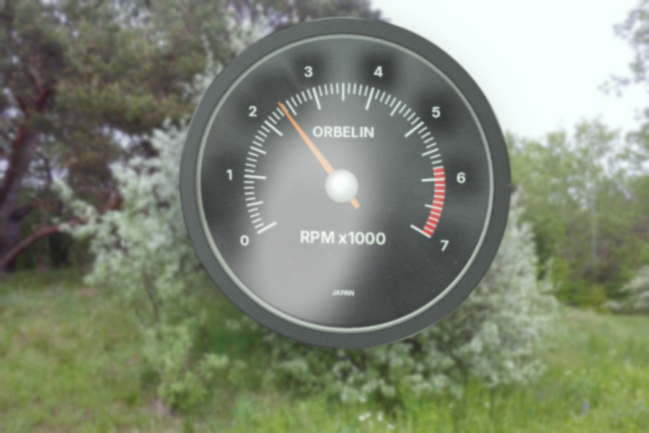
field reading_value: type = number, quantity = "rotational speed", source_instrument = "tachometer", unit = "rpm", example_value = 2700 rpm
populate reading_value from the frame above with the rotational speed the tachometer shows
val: 2400 rpm
